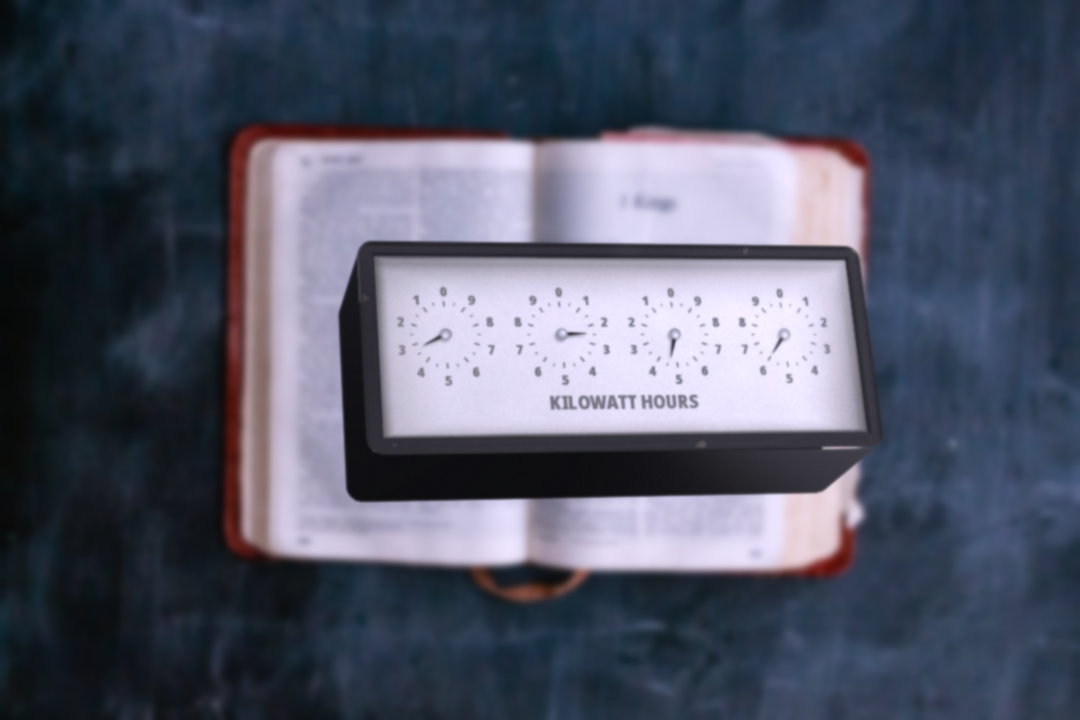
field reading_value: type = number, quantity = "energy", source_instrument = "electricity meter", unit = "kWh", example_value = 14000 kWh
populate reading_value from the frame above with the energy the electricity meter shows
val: 3246 kWh
